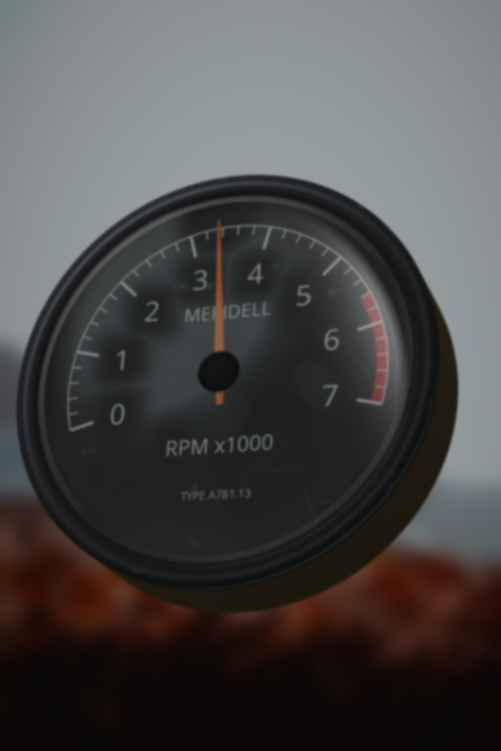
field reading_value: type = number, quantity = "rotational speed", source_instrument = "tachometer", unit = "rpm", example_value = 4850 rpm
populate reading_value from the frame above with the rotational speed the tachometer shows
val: 3400 rpm
